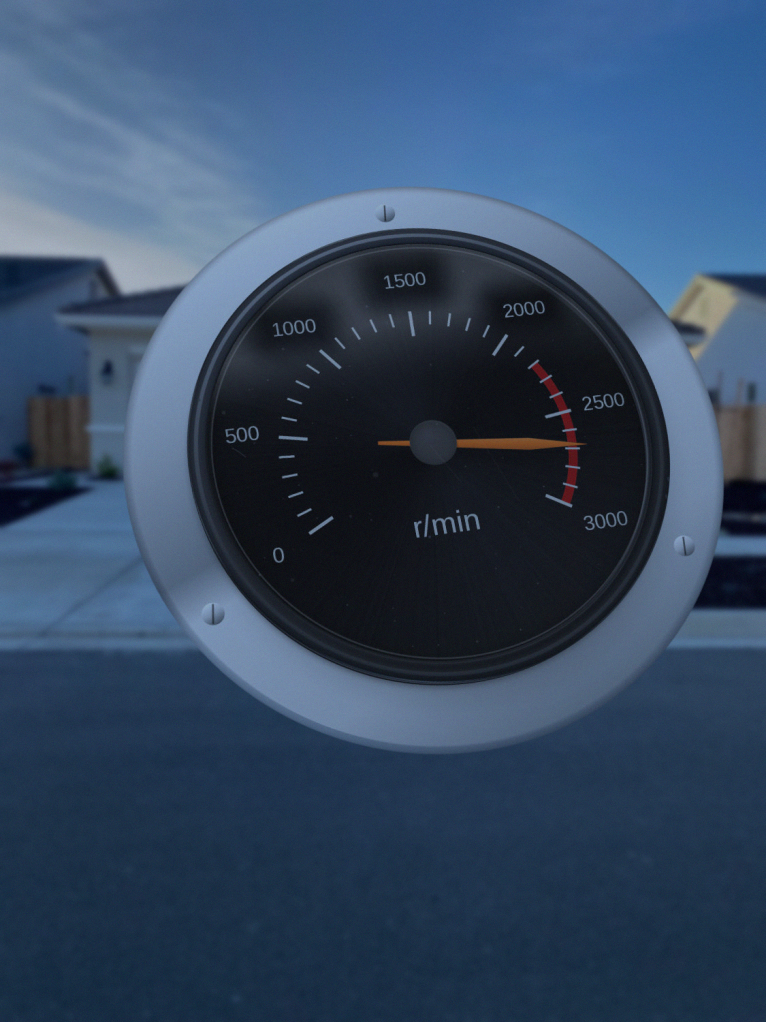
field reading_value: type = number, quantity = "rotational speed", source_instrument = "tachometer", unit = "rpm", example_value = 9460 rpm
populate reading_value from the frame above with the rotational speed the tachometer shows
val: 2700 rpm
